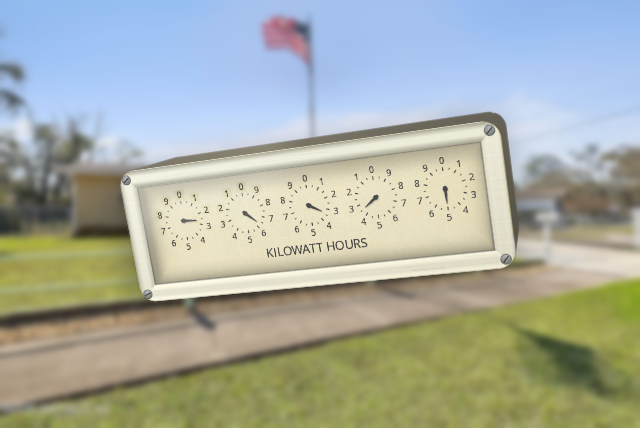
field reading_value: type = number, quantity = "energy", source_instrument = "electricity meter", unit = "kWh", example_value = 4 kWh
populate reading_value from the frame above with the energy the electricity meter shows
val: 26335 kWh
